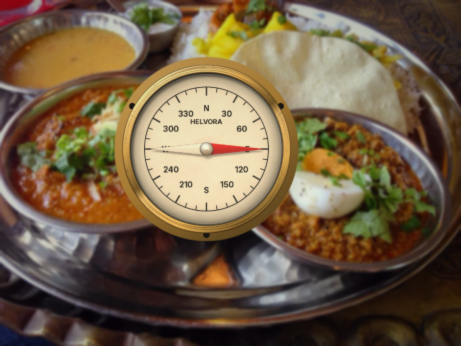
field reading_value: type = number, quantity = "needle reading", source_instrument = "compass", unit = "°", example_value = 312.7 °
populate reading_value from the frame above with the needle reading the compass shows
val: 90 °
